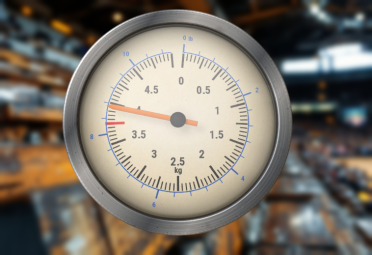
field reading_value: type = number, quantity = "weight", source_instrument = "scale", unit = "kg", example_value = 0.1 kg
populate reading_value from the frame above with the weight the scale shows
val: 3.95 kg
